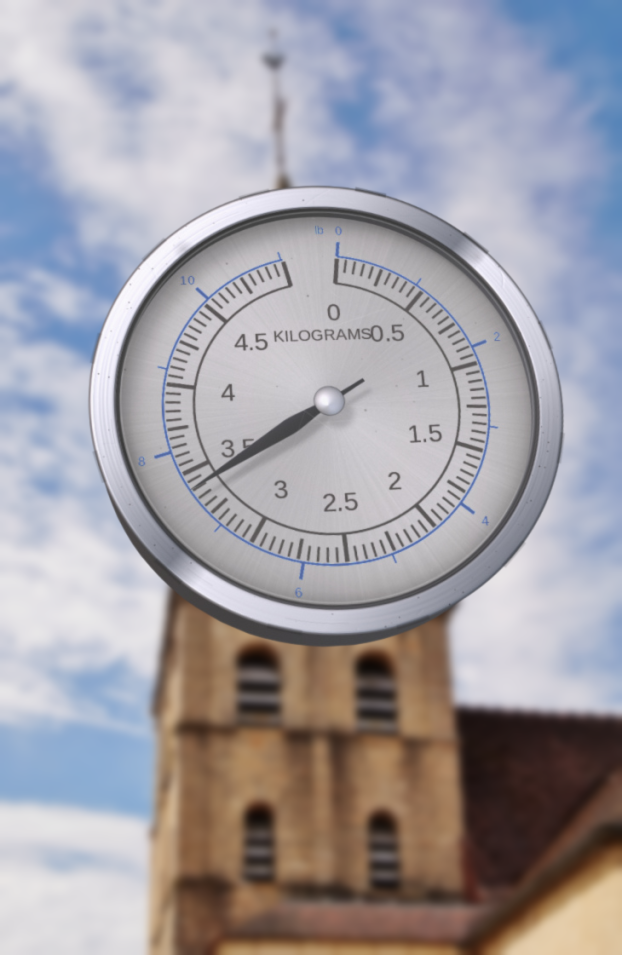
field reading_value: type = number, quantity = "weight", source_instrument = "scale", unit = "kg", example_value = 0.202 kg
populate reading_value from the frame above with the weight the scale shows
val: 3.4 kg
